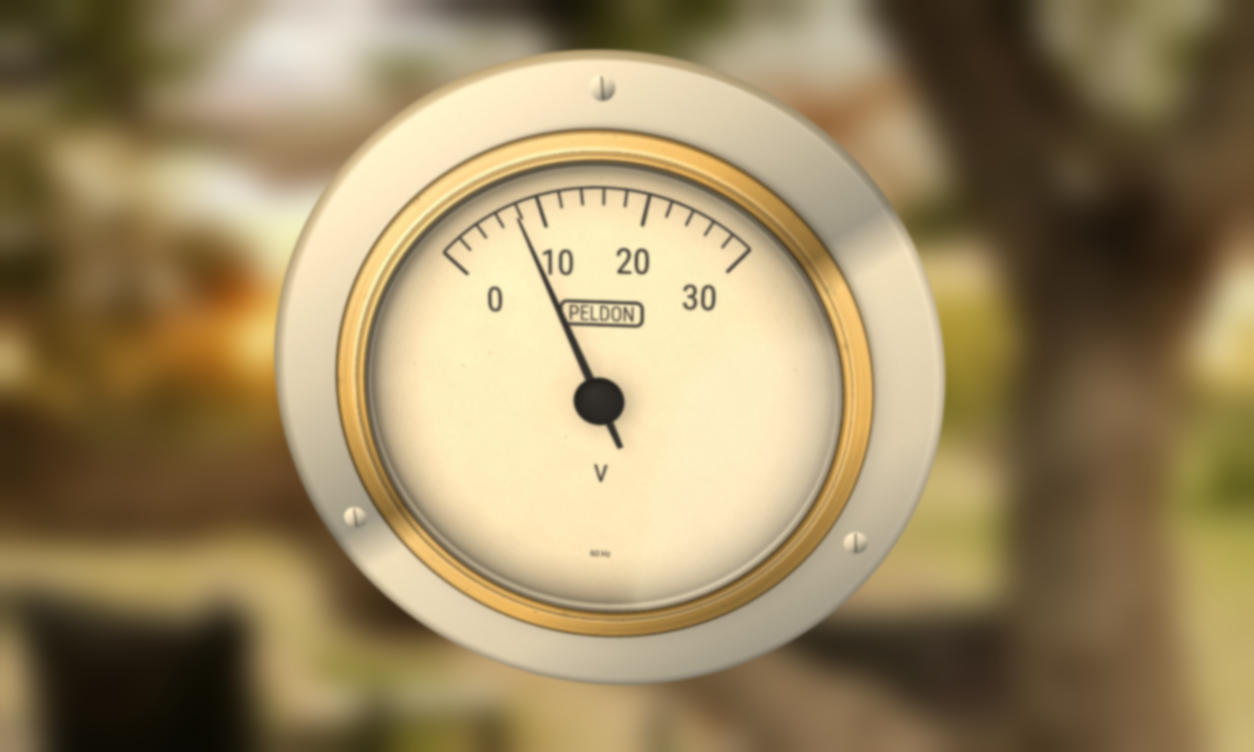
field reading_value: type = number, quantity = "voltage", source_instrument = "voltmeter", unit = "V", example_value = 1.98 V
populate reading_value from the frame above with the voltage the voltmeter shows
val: 8 V
